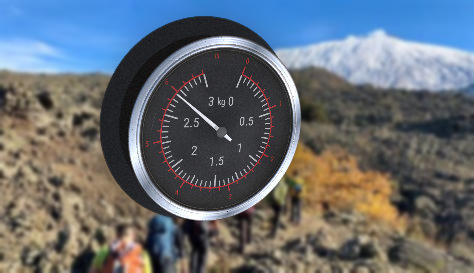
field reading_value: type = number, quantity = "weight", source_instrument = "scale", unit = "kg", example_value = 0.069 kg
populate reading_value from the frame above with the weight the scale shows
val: 2.7 kg
